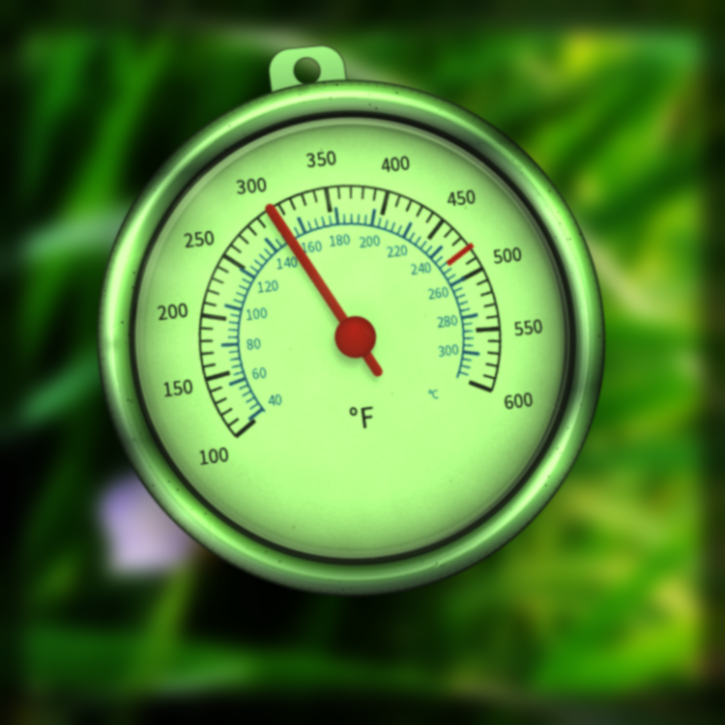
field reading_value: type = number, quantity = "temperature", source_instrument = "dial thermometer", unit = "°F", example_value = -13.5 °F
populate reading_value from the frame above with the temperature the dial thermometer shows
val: 300 °F
